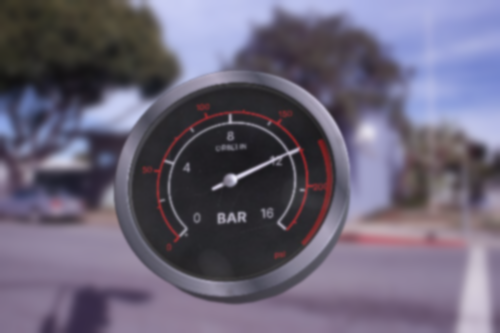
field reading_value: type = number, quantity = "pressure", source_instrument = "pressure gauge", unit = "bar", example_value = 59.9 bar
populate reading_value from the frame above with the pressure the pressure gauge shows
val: 12 bar
